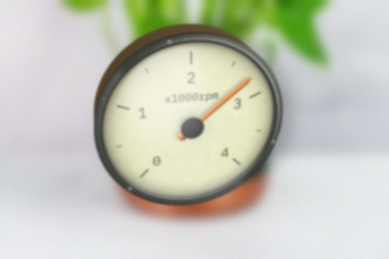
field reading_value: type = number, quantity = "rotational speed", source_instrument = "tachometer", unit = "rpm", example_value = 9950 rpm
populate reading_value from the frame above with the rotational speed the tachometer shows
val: 2750 rpm
